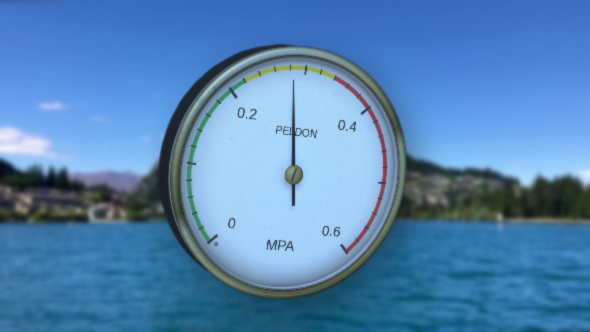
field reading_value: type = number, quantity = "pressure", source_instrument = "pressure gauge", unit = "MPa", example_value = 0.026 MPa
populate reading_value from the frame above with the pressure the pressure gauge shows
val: 0.28 MPa
